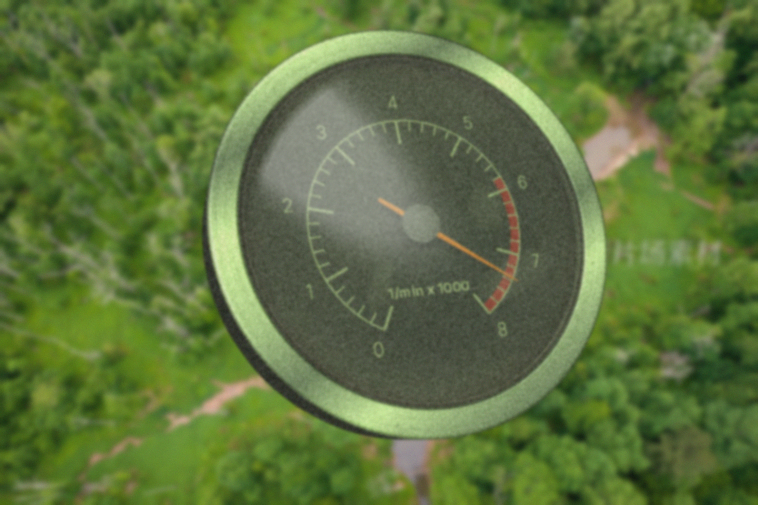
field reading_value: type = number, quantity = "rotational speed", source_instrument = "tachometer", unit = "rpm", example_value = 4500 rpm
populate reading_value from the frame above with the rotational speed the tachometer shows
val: 7400 rpm
